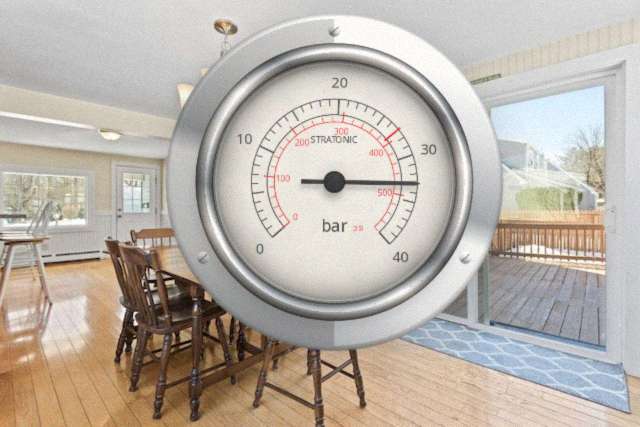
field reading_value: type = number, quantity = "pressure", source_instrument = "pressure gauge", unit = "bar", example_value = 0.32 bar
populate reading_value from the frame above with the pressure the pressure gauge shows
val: 33 bar
